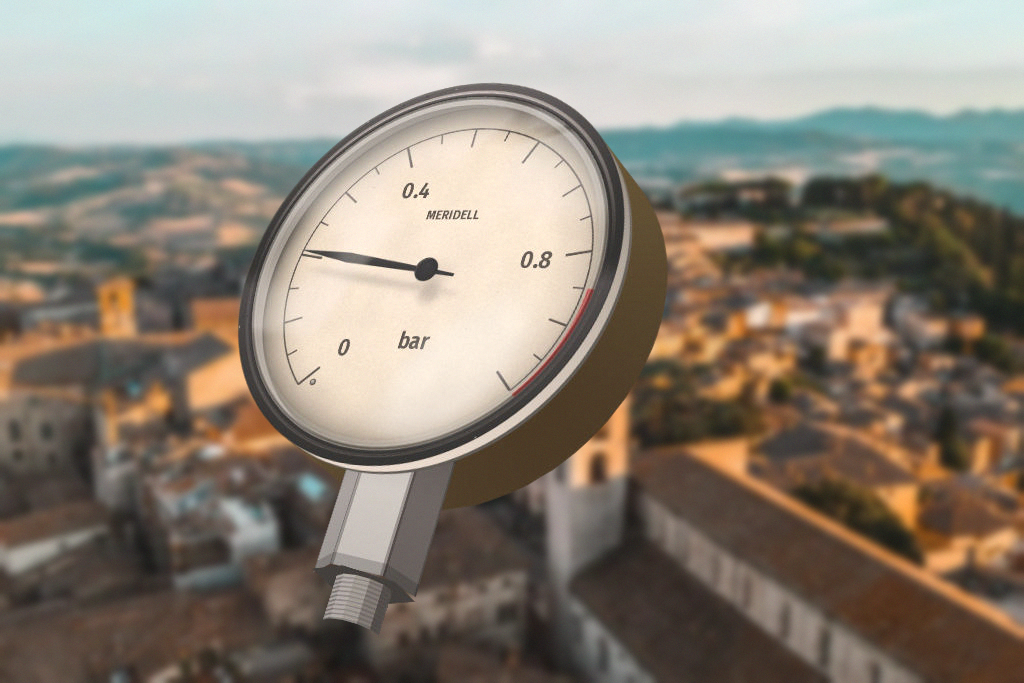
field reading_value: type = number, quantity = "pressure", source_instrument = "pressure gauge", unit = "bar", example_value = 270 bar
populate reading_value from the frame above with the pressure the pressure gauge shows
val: 0.2 bar
